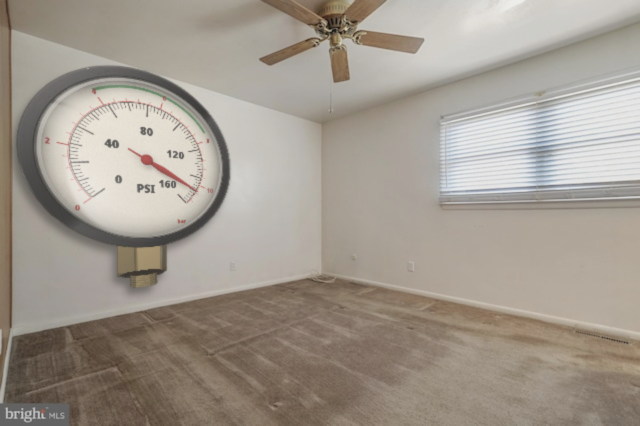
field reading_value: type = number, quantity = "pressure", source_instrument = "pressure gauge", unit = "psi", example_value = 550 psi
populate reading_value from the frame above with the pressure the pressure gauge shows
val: 150 psi
